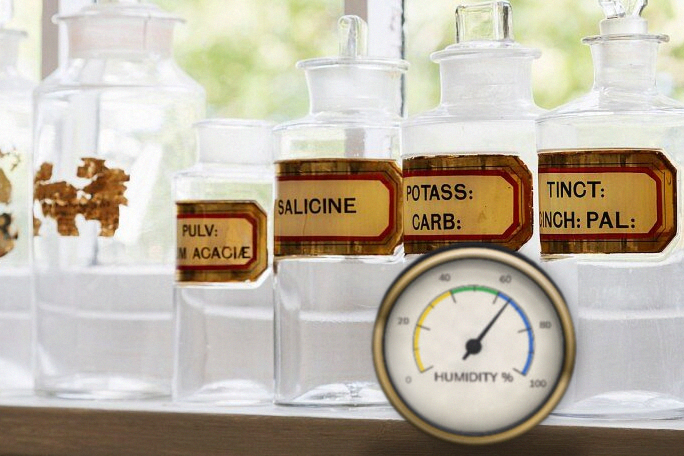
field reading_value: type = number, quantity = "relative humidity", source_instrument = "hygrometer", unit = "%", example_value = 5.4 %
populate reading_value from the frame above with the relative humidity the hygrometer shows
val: 65 %
